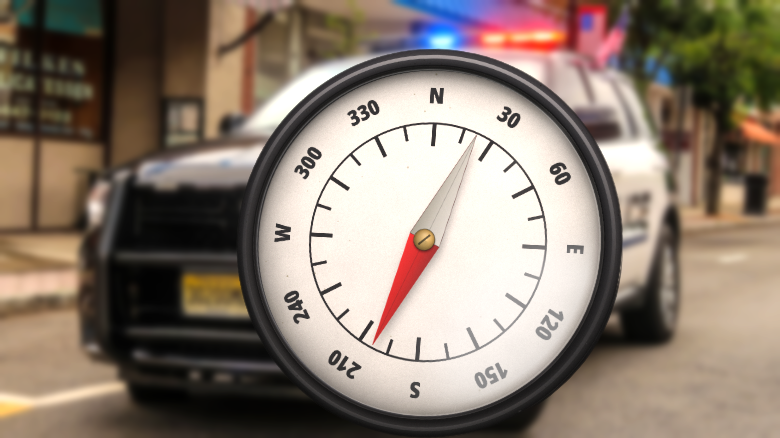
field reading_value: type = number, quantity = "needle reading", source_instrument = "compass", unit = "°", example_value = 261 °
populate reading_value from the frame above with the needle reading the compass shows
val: 202.5 °
